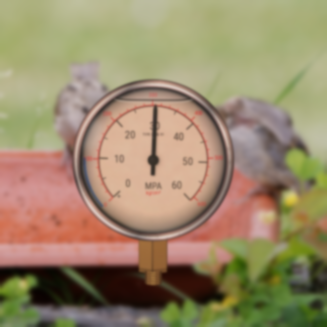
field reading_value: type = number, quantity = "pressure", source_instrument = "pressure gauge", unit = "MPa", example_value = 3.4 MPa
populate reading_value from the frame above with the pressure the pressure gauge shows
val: 30 MPa
